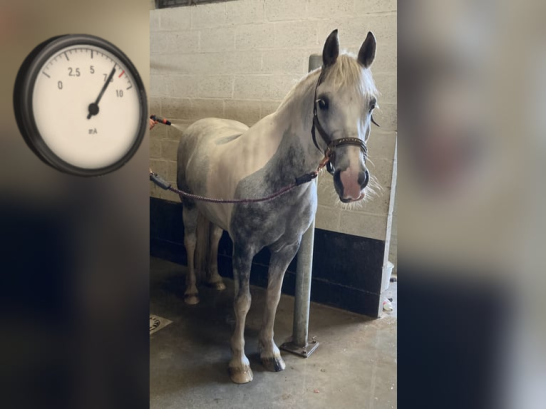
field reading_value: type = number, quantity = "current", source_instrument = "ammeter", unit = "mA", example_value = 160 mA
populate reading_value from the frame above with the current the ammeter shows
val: 7.5 mA
